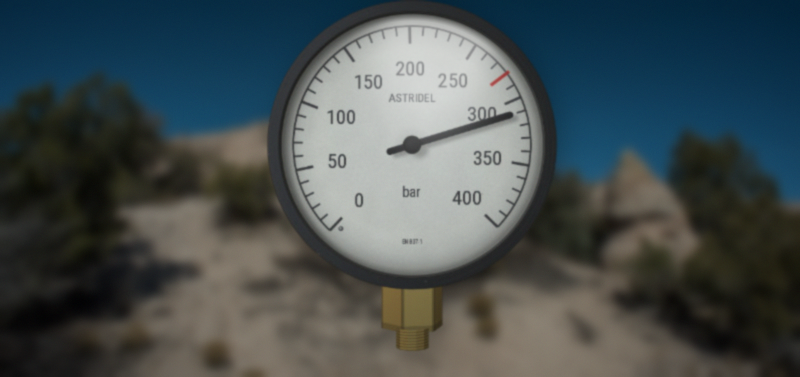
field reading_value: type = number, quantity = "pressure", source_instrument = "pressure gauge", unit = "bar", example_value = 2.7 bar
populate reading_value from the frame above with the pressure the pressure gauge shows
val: 310 bar
